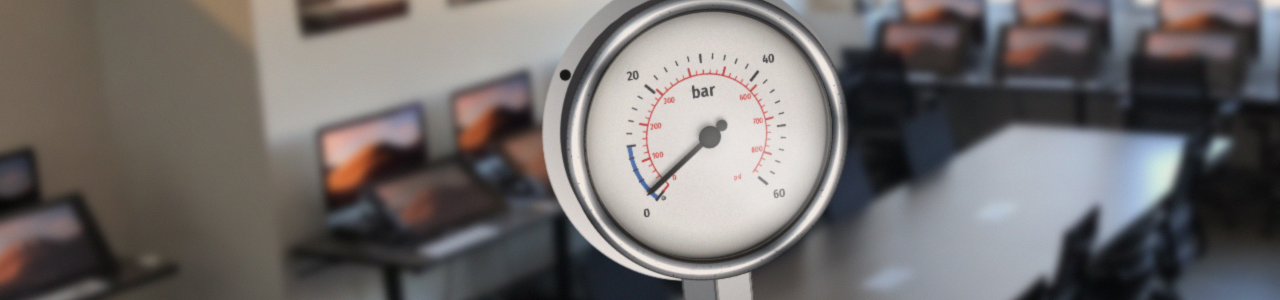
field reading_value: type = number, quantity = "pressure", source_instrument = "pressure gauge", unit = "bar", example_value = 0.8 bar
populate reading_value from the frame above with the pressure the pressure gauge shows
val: 2 bar
